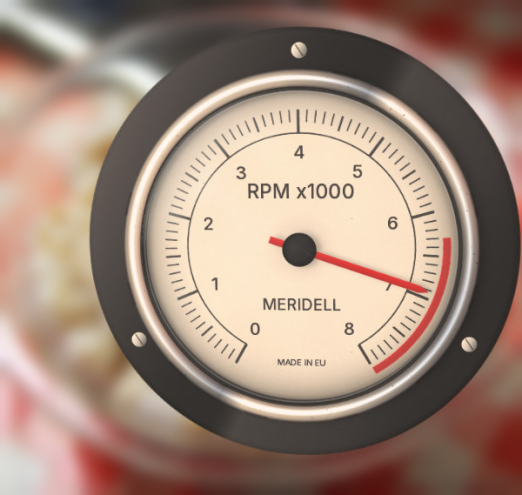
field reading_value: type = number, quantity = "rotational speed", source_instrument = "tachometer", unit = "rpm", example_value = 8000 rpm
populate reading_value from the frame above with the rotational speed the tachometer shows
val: 6900 rpm
